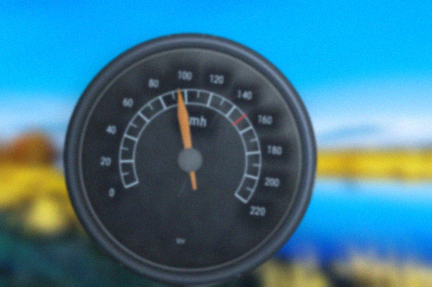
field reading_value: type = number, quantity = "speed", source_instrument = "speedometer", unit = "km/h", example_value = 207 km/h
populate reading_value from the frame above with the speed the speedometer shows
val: 95 km/h
